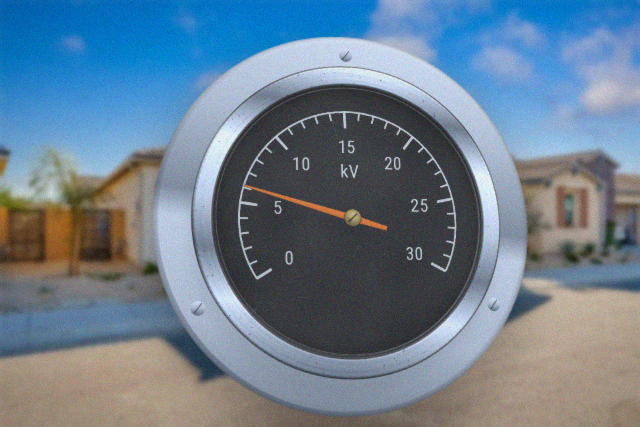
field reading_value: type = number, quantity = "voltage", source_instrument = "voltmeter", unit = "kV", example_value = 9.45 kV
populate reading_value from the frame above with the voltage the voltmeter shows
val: 6 kV
